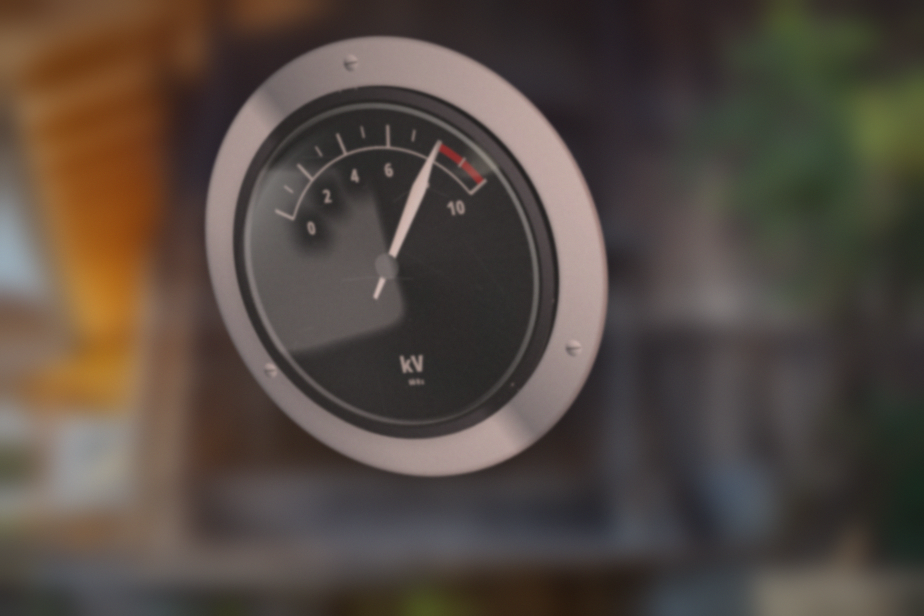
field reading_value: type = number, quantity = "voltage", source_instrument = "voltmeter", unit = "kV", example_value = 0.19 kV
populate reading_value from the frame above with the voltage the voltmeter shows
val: 8 kV
